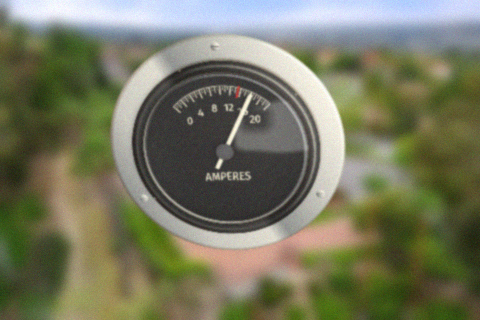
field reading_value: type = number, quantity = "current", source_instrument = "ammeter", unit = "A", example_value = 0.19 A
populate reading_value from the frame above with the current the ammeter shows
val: 16 A
